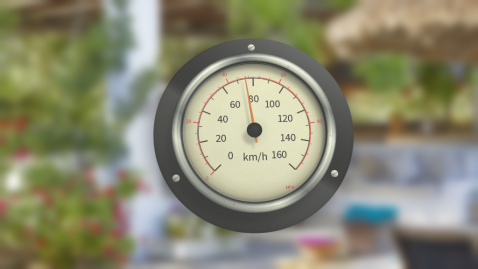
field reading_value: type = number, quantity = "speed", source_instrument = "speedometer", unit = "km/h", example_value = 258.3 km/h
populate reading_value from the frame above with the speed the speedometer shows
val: 75 km/h
